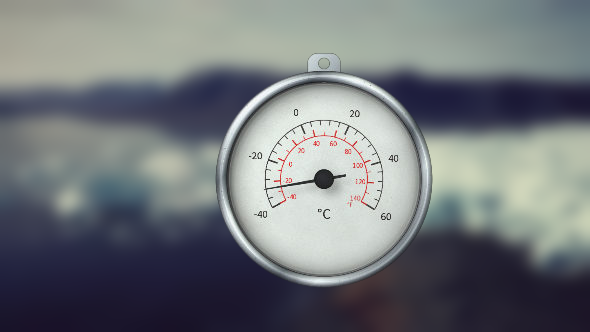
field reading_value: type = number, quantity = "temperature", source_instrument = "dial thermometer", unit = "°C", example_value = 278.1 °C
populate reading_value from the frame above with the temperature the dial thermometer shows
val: -32 °C
